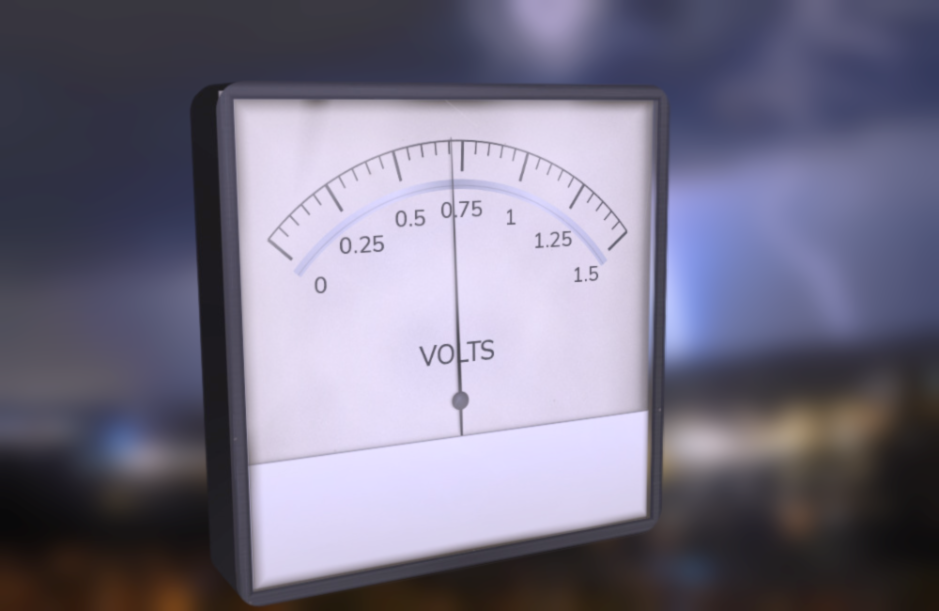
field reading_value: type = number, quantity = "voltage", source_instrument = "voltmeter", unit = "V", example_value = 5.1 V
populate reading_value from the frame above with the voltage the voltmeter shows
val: 0.7 V
